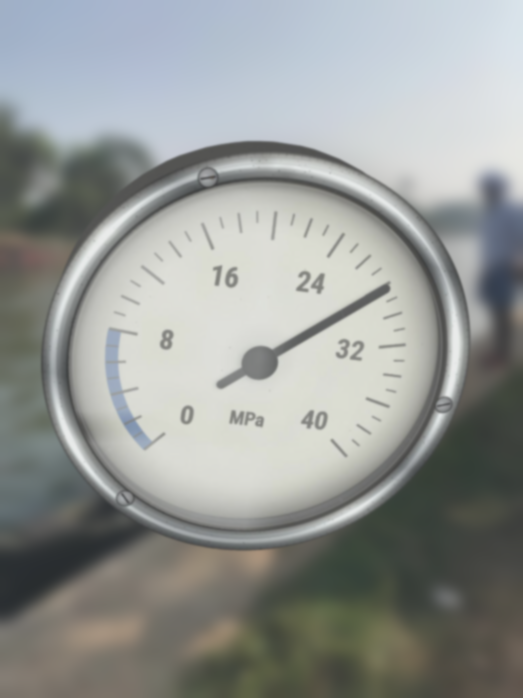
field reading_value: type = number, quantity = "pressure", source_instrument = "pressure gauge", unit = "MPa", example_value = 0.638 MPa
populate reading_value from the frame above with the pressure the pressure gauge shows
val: 28 MPa
